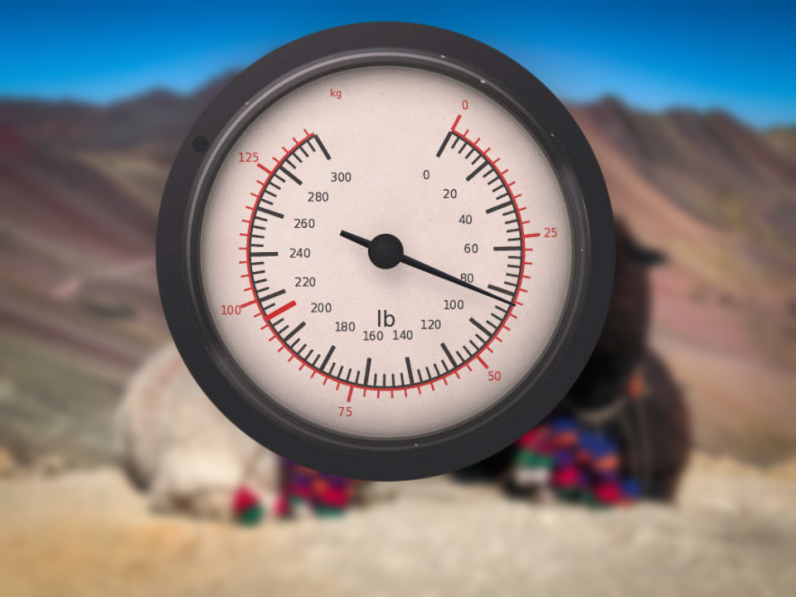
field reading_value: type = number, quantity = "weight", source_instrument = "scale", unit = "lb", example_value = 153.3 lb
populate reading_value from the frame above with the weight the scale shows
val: 84 lb
